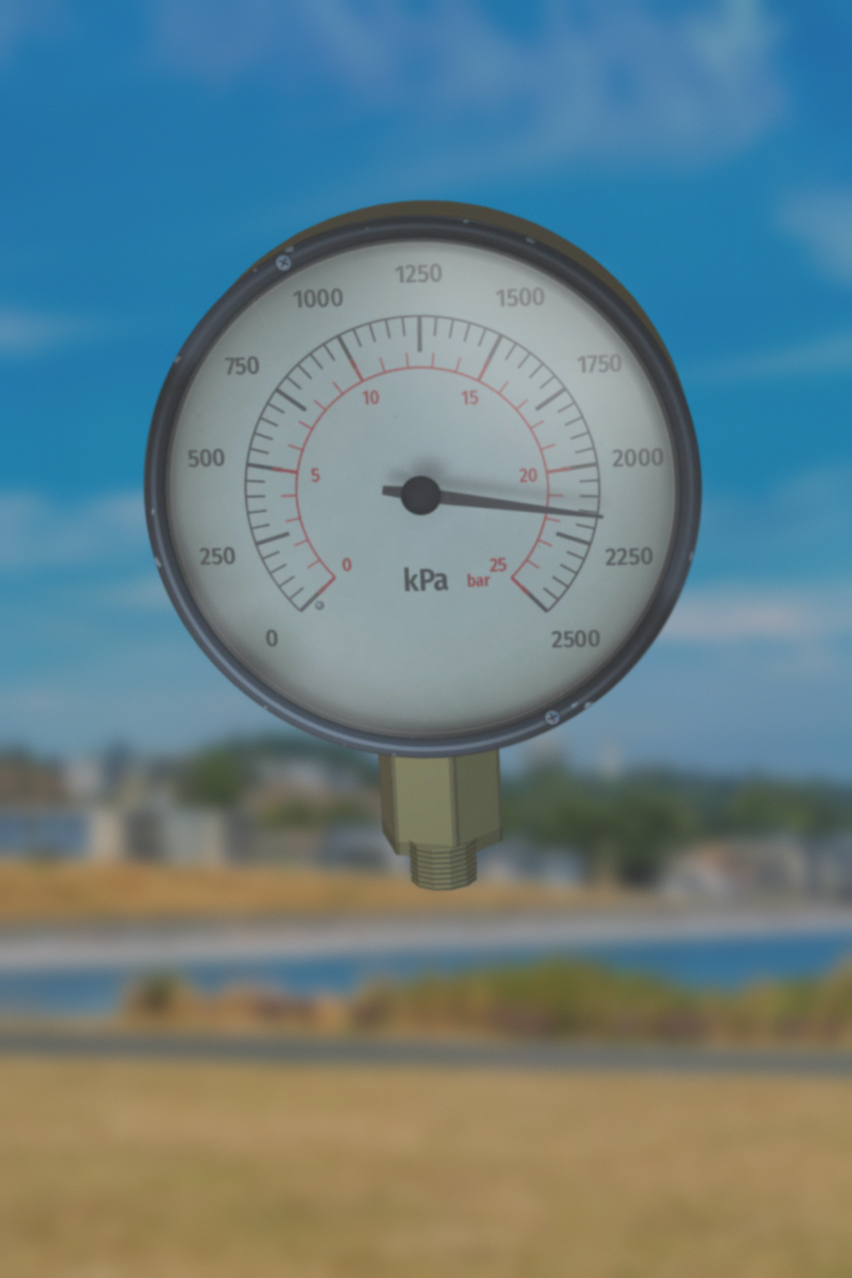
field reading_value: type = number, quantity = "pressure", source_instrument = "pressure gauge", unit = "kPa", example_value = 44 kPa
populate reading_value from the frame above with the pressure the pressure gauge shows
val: 2150 kPa
